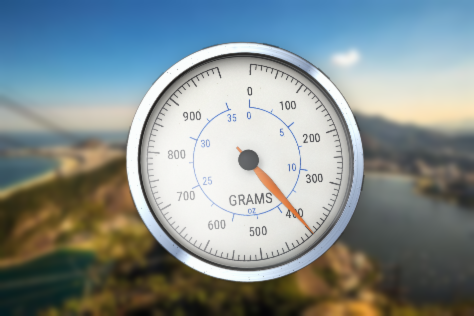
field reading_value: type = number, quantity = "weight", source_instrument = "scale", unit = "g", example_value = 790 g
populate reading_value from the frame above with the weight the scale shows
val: 400 g
